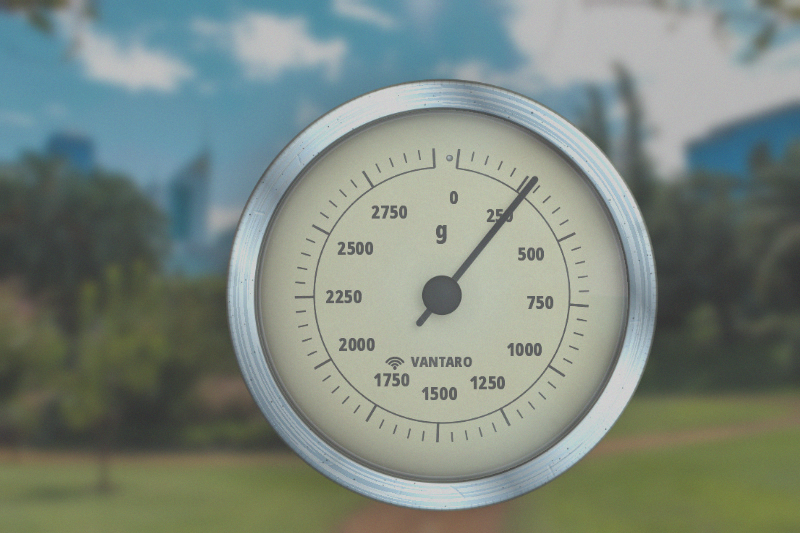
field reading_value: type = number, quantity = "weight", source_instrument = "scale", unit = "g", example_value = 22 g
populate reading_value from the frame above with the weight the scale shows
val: 275 g
